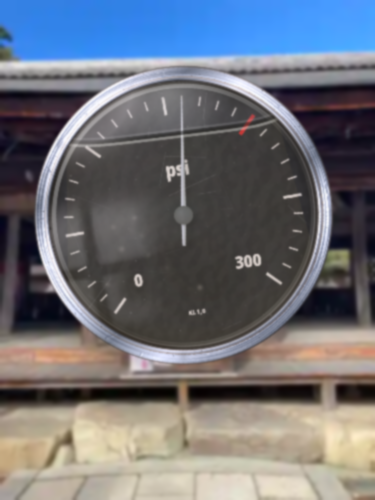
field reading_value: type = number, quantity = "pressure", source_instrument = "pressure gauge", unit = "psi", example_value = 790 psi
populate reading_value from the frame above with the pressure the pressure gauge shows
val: 160 psi
